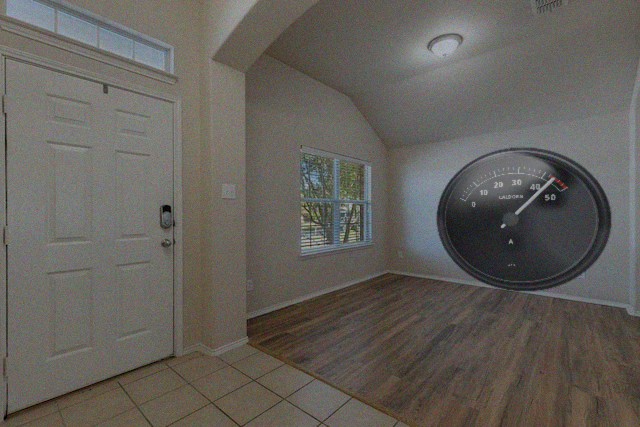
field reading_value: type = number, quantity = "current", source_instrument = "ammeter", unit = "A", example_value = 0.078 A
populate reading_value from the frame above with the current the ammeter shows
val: 44 A
